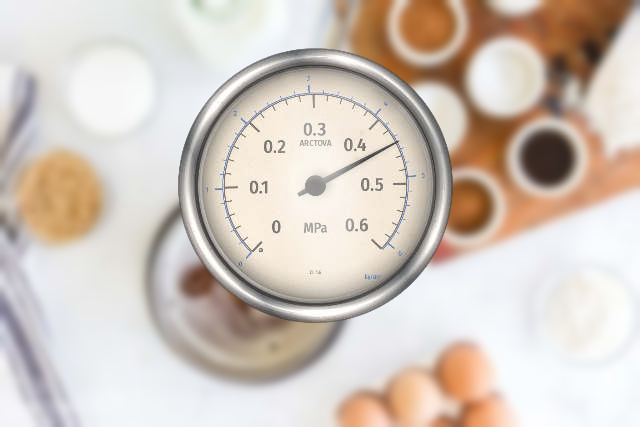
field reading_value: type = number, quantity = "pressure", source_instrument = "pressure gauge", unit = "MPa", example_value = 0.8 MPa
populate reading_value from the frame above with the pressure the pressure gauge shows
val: 0.44 MPa
